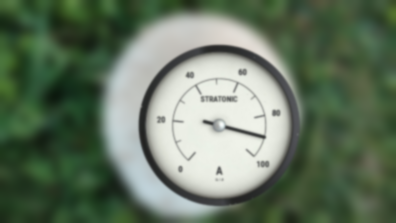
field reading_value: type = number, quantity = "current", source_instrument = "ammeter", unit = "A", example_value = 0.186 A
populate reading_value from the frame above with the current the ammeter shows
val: 90 A
